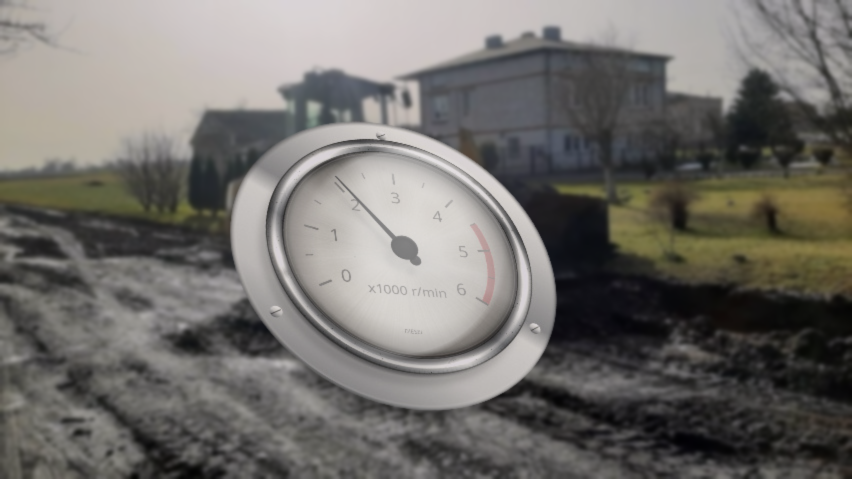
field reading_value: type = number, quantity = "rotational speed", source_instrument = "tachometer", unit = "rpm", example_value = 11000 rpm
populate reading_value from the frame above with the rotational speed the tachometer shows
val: 2000 rpm
